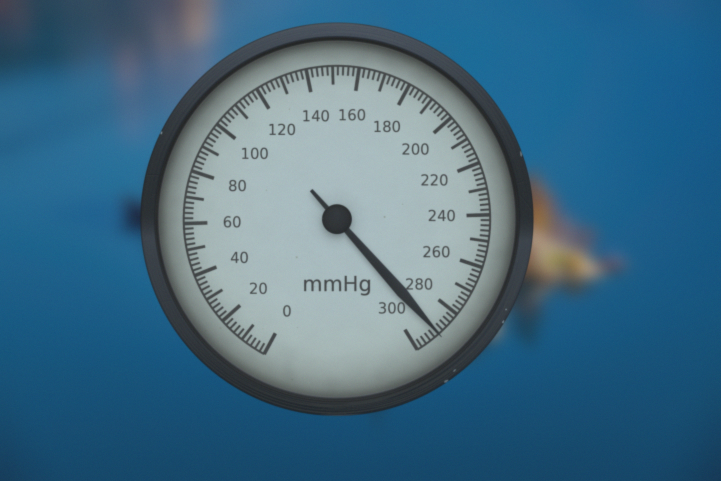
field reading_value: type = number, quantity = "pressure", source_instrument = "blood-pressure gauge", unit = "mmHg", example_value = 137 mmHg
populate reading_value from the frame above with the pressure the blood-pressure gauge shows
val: 290 mmHg
